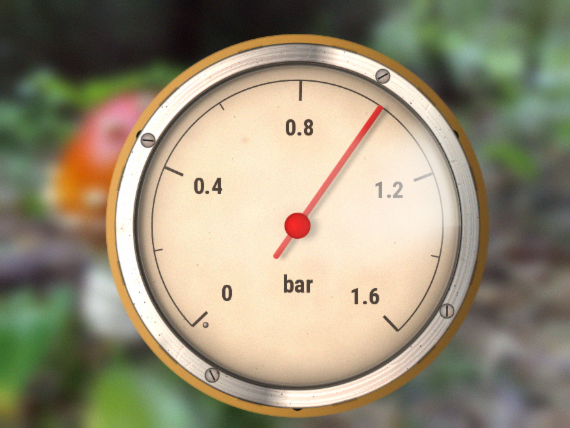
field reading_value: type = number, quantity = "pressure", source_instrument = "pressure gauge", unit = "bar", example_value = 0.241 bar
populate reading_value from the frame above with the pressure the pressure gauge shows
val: 1 bar
